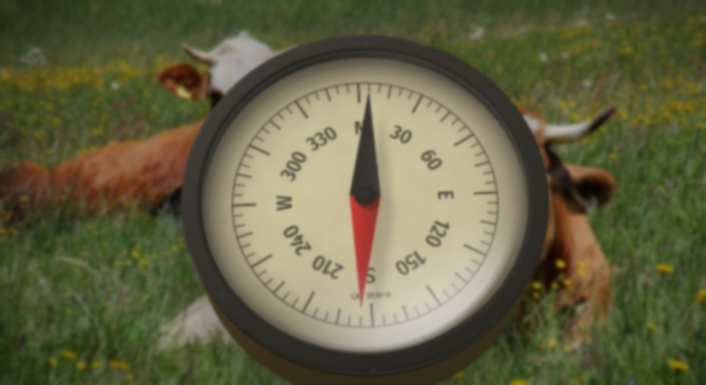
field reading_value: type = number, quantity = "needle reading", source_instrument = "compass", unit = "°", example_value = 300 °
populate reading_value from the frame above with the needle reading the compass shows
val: 185 °
